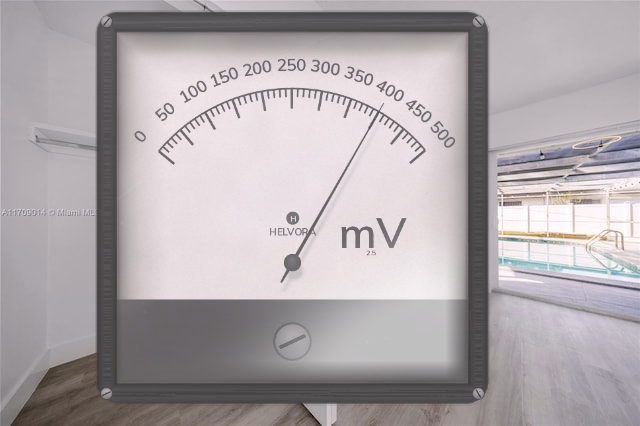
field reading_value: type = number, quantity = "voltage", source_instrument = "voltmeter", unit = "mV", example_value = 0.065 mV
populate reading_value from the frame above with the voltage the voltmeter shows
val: 400 mV
